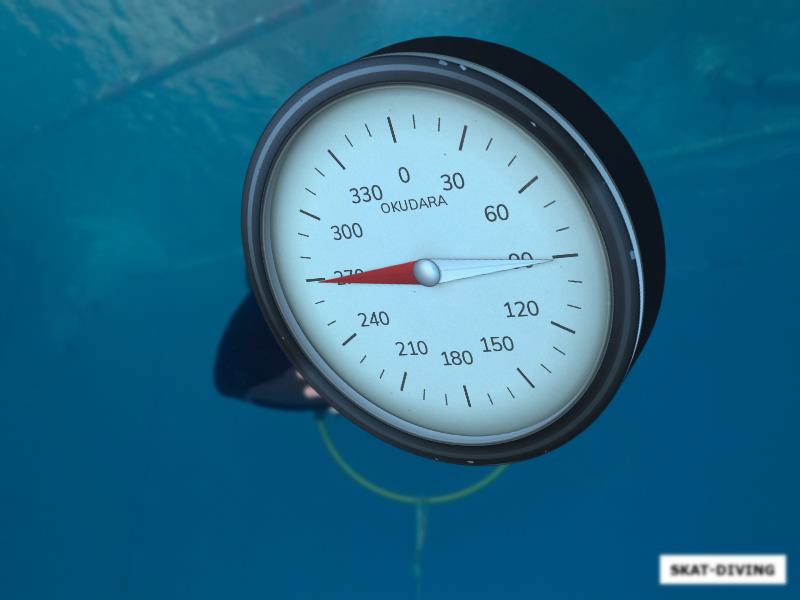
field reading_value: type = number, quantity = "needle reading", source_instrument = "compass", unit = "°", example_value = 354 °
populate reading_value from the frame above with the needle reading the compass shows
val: 270 °
